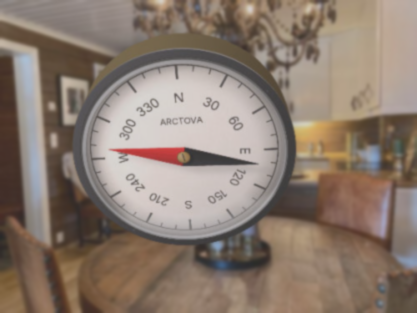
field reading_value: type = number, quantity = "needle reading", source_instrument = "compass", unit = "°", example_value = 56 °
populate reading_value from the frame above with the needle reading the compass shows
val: 280 °
